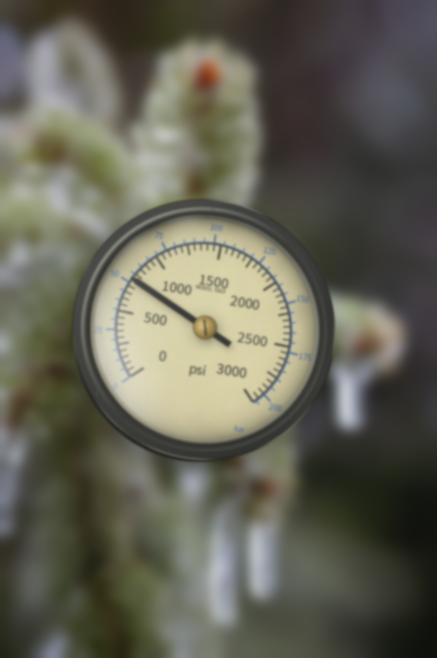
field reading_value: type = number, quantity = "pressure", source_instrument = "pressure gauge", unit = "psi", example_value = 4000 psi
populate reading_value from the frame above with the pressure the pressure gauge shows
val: 750 psi
